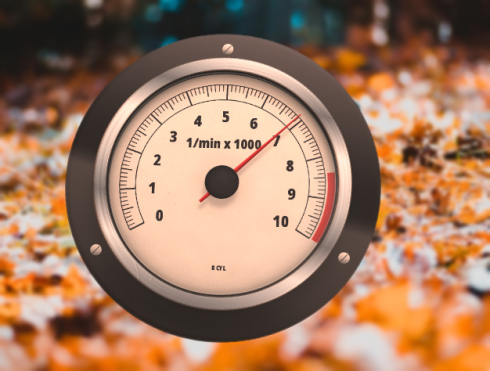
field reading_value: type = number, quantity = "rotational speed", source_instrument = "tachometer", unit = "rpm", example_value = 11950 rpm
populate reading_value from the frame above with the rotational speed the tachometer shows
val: 6900 rpm
